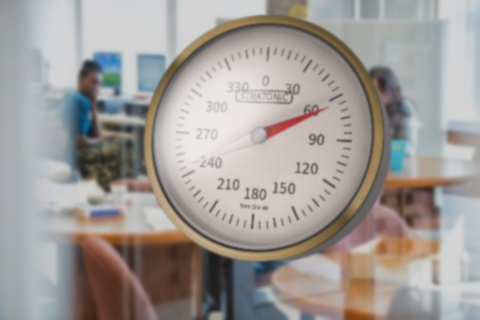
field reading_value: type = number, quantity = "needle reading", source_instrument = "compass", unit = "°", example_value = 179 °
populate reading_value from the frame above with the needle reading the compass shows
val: 65 °
